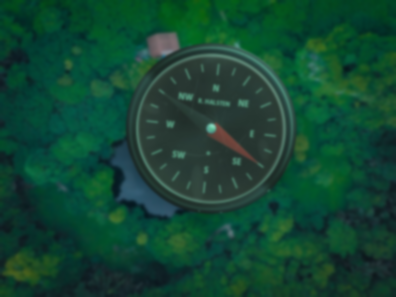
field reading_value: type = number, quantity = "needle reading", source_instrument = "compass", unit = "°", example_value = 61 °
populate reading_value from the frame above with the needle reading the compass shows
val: 120 °
